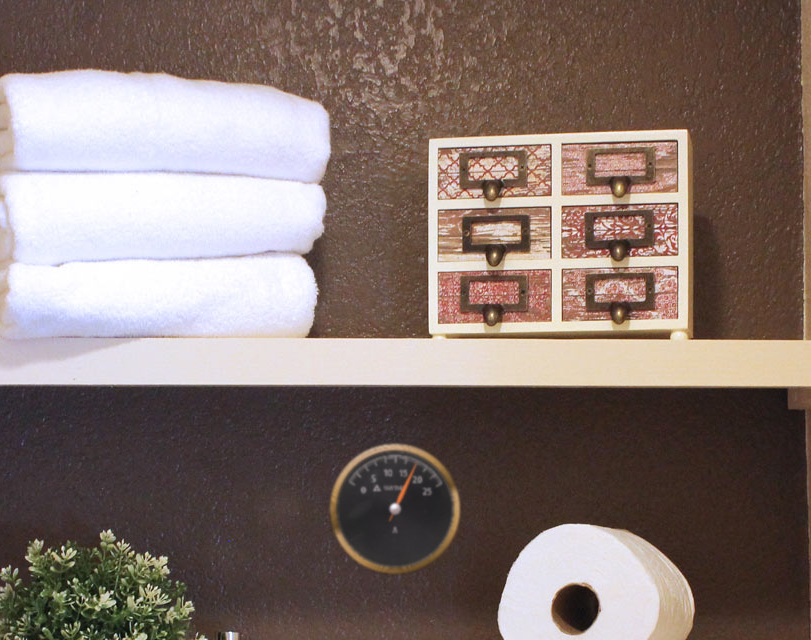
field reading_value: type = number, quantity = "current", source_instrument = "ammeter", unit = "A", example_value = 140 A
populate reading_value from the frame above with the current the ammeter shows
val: 17.5 A
